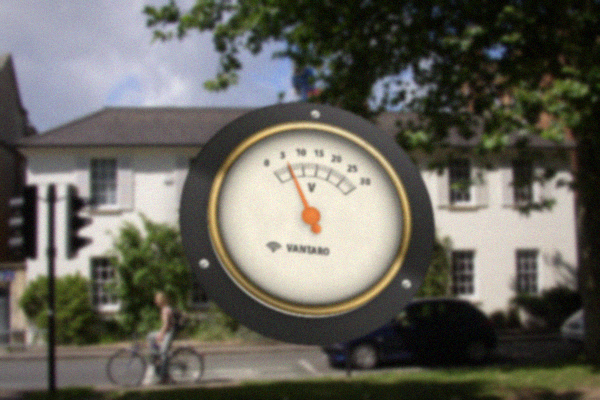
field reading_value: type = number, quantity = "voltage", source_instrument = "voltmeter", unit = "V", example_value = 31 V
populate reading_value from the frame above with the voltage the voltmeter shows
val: 5 V
